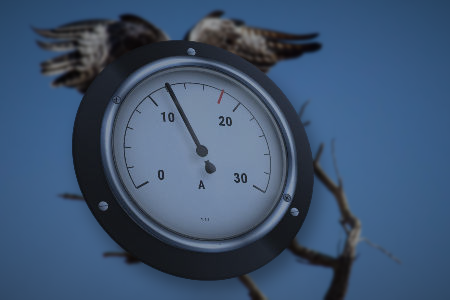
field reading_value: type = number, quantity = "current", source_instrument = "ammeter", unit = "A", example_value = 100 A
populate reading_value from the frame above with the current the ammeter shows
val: 12 A
